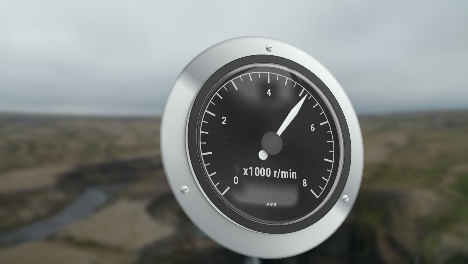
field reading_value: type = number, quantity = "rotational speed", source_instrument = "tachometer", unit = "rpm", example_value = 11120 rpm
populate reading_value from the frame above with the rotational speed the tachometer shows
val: 5125 rpm
